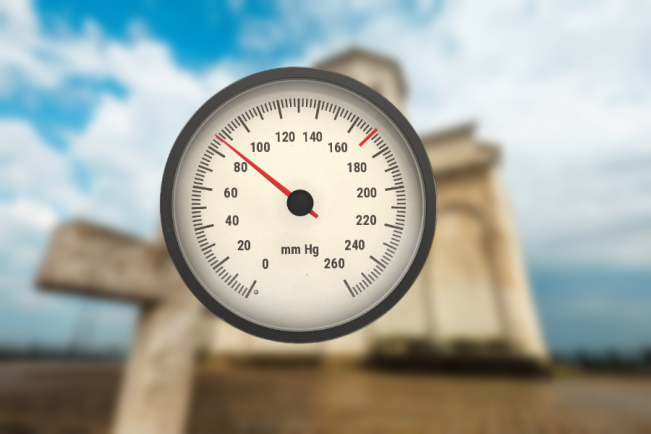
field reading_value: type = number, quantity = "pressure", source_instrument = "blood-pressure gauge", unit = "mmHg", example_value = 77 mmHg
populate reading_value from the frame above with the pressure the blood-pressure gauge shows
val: 86 mmHg
